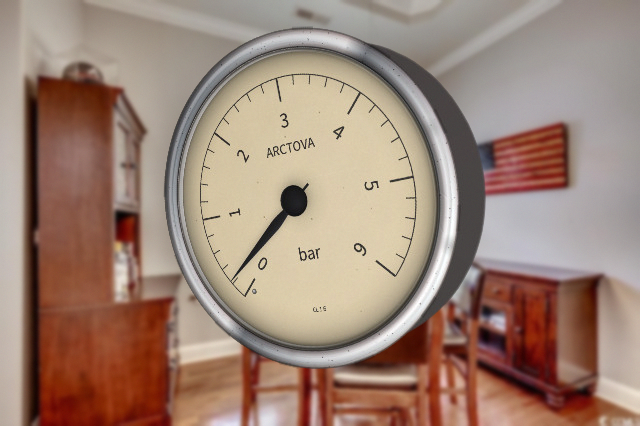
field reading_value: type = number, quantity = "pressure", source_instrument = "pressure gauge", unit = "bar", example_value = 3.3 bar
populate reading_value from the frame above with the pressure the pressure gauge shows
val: 0.2 bar
